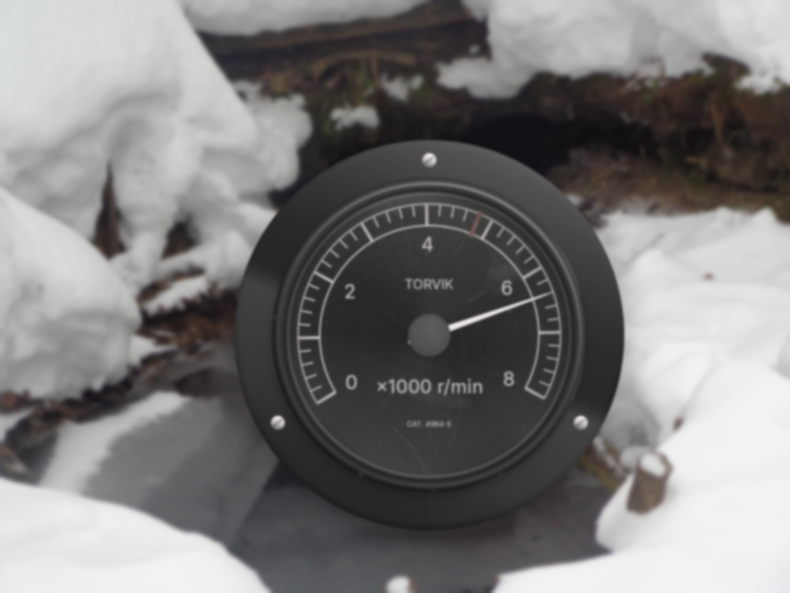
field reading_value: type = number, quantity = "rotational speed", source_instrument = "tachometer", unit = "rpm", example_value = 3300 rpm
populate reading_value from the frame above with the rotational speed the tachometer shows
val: 6400 rpm
